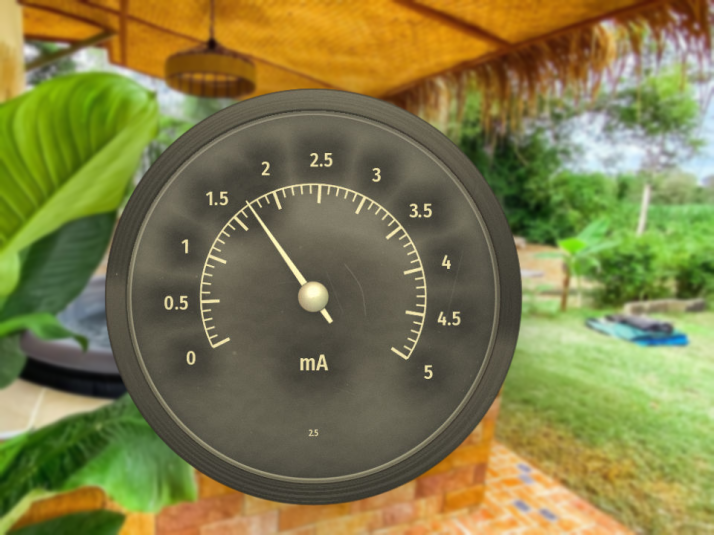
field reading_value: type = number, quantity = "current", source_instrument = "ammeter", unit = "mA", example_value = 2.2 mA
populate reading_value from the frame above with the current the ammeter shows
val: 1.7 mA
